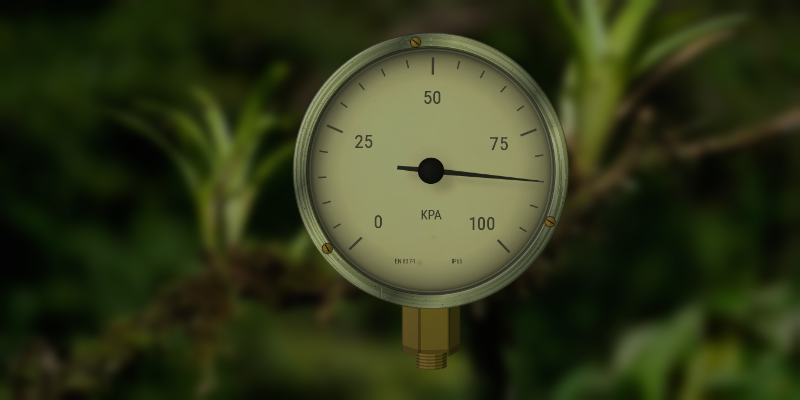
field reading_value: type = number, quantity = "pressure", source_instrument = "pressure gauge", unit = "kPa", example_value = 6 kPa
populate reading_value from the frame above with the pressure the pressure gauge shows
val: 85 kPa
